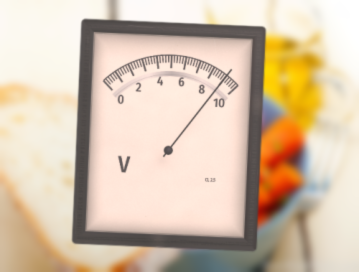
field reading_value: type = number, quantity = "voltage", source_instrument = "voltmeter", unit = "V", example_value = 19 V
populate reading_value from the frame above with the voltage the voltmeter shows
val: 9 V
